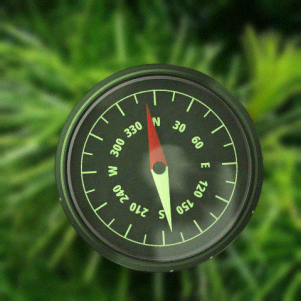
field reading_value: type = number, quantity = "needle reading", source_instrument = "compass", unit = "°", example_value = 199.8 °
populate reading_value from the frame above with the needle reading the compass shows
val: 352.5 °
